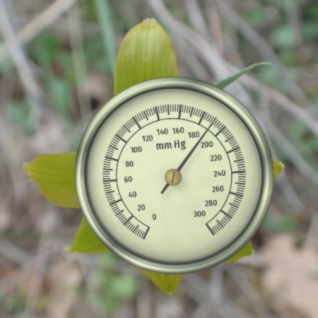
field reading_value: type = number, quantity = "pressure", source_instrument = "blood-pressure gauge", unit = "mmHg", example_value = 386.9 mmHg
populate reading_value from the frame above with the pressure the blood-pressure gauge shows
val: 190 mmHg
